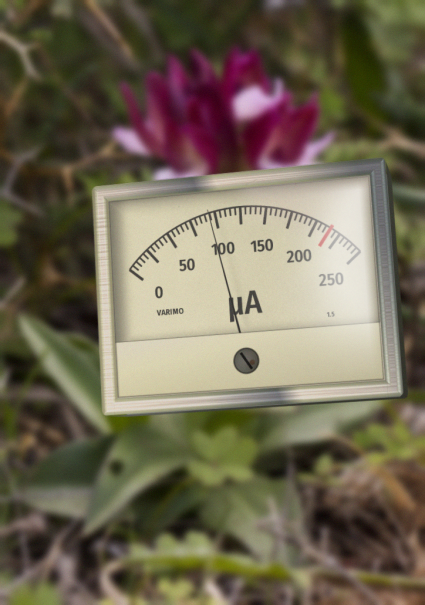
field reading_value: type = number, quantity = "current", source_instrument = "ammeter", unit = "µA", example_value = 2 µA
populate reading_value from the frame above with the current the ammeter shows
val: 95 µA
